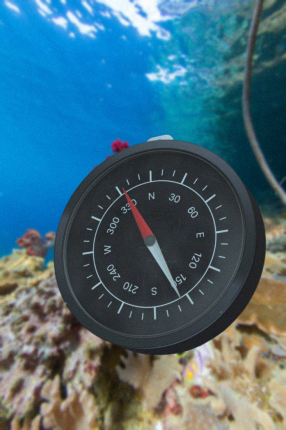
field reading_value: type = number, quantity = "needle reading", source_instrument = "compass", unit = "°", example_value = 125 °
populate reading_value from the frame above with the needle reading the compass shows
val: 335 °
